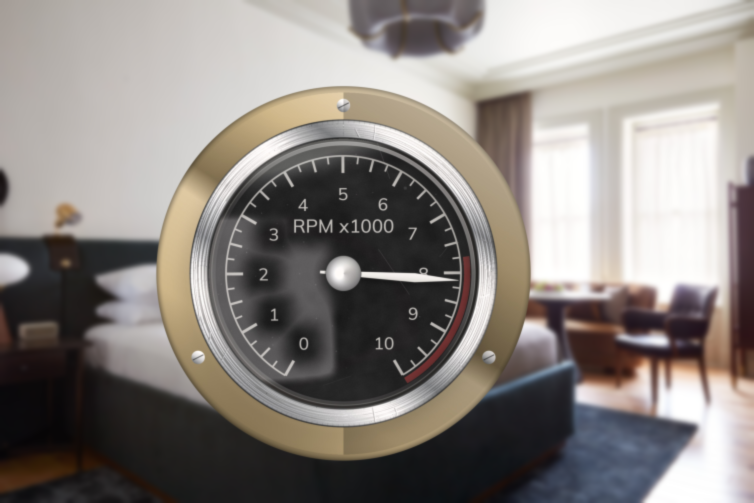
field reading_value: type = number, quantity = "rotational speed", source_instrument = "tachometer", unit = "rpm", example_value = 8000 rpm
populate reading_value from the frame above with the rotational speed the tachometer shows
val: 8125 rpm
